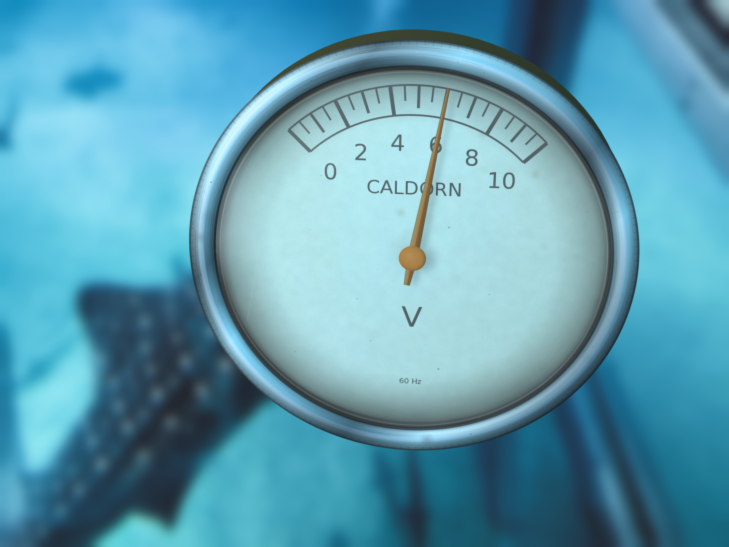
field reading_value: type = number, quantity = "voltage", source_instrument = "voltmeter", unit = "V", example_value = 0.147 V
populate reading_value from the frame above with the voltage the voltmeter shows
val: 6 V
